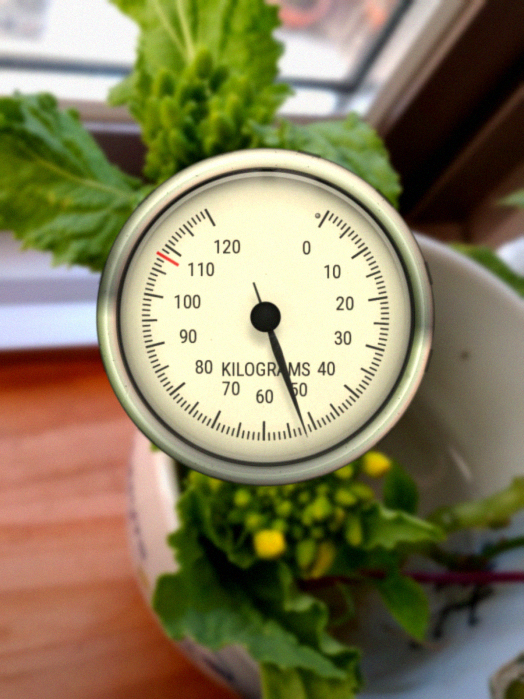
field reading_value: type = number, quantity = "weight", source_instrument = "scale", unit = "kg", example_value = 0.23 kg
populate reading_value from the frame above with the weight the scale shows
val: 52 kg
